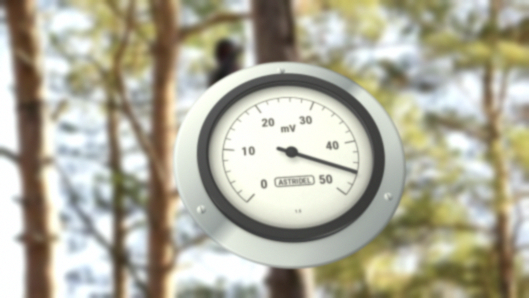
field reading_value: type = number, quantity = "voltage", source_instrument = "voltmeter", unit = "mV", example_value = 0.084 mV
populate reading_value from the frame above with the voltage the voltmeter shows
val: 46 mV
